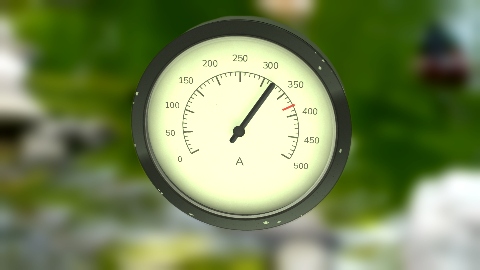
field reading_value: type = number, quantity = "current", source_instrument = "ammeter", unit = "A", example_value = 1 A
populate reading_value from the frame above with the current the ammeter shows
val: 320 A
